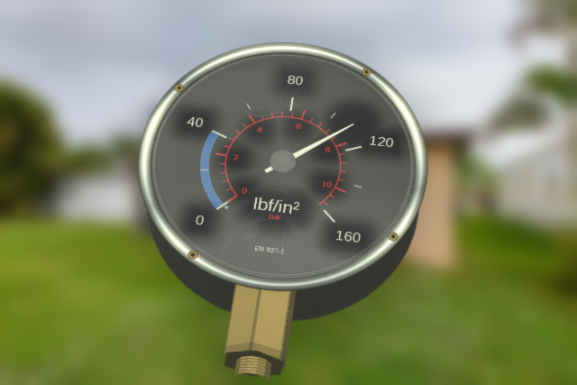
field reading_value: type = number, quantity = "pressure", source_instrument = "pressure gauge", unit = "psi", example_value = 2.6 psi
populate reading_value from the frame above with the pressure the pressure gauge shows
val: 110 psi
